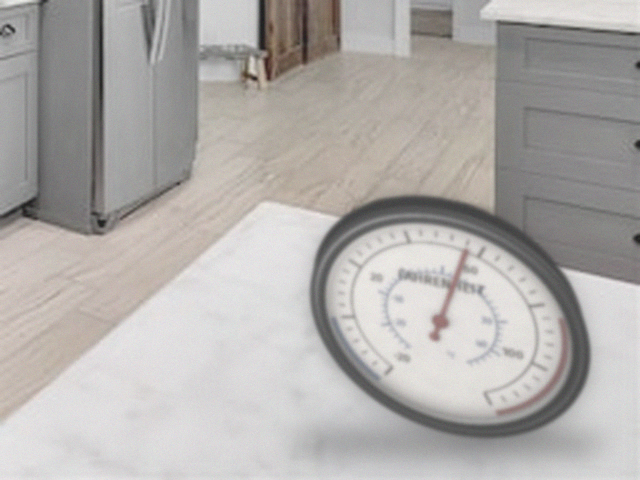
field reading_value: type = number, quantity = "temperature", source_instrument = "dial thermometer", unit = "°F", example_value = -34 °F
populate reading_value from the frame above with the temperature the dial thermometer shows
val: 56 °F
